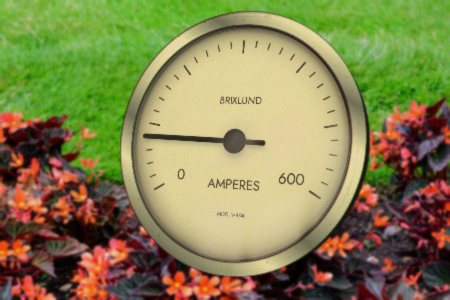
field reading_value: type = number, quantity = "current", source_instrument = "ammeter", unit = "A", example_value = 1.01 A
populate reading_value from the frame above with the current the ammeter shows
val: 80 A
